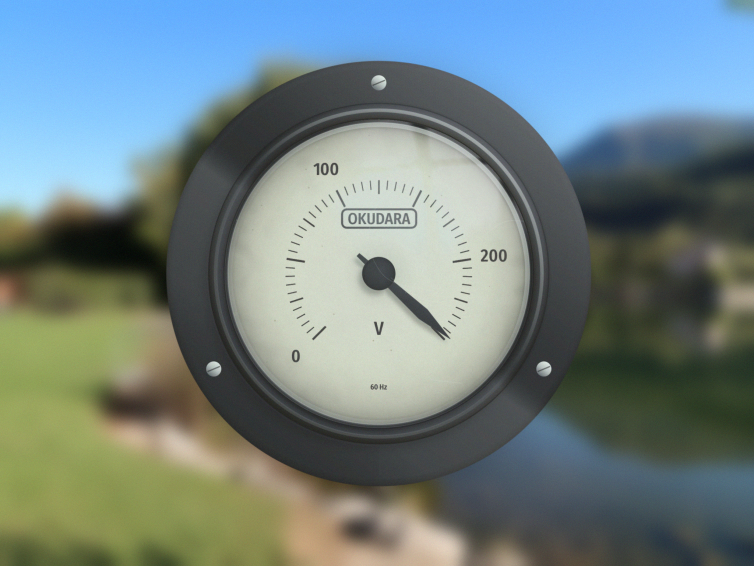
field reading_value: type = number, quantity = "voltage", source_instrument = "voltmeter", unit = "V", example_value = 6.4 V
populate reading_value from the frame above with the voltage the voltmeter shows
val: 247.5 V
